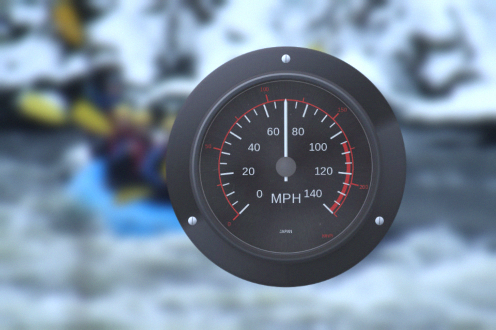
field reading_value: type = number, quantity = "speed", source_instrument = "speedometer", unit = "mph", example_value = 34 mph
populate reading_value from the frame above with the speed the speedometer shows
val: 70 mph
